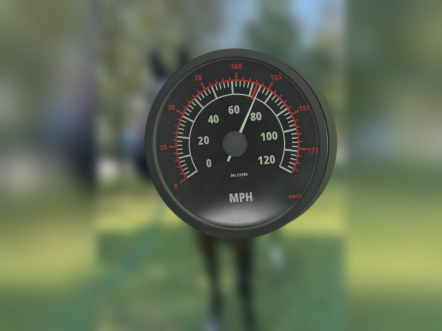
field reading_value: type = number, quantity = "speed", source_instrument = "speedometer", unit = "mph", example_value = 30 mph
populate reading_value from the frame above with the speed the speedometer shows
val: 74 mph
